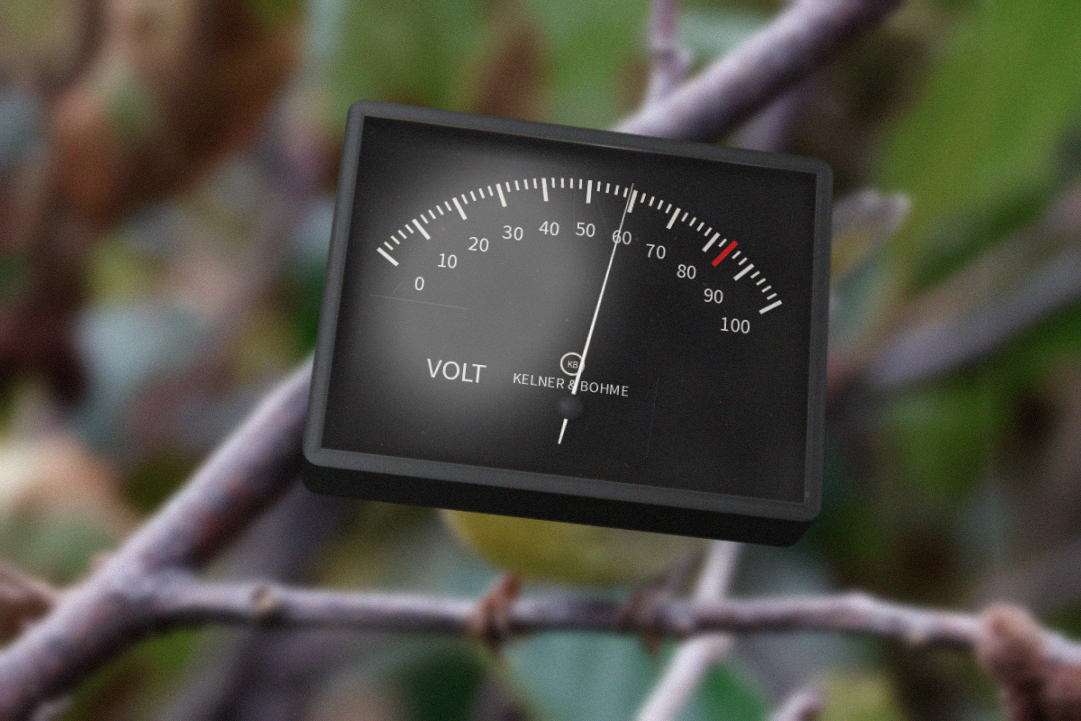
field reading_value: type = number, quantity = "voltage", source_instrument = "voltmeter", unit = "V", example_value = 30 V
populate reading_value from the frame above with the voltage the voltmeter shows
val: 59 V
